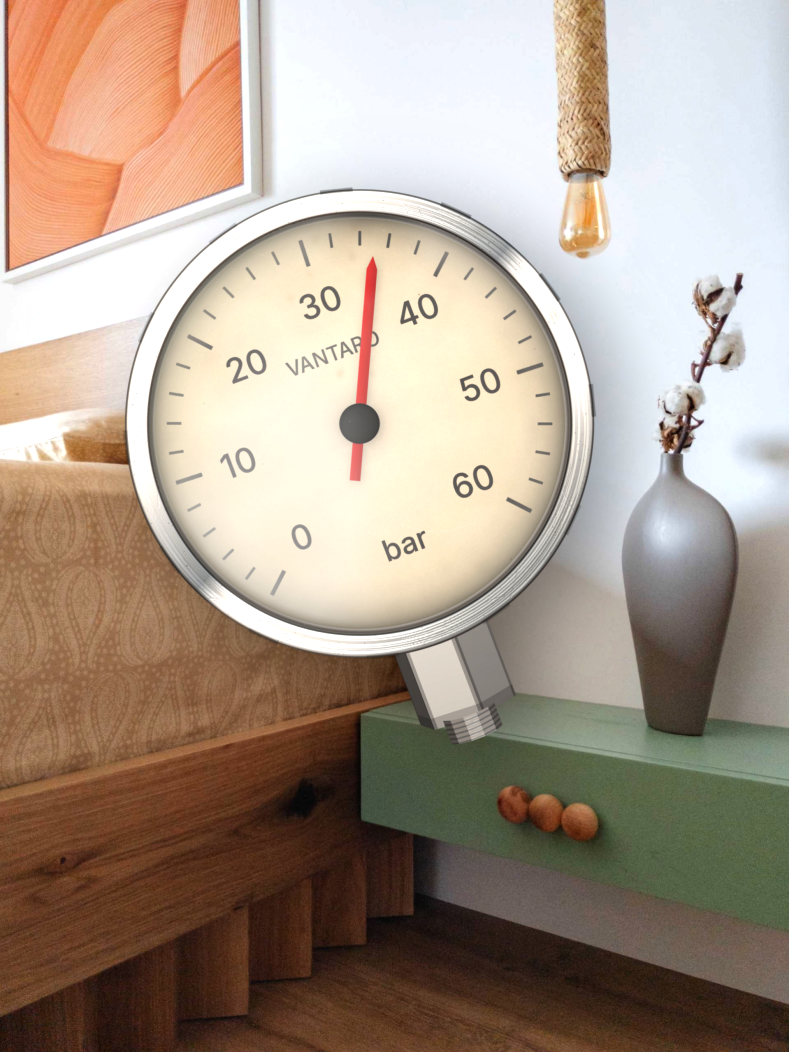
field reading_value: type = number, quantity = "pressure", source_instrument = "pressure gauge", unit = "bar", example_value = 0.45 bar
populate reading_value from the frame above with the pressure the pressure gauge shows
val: 35 bar
